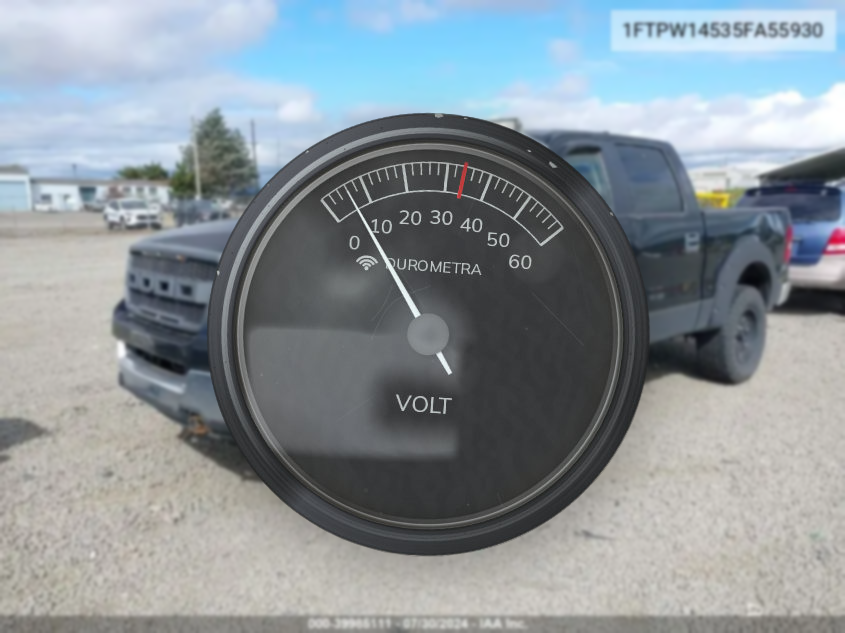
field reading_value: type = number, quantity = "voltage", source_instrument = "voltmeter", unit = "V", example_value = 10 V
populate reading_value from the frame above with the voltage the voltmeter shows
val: 6 V
